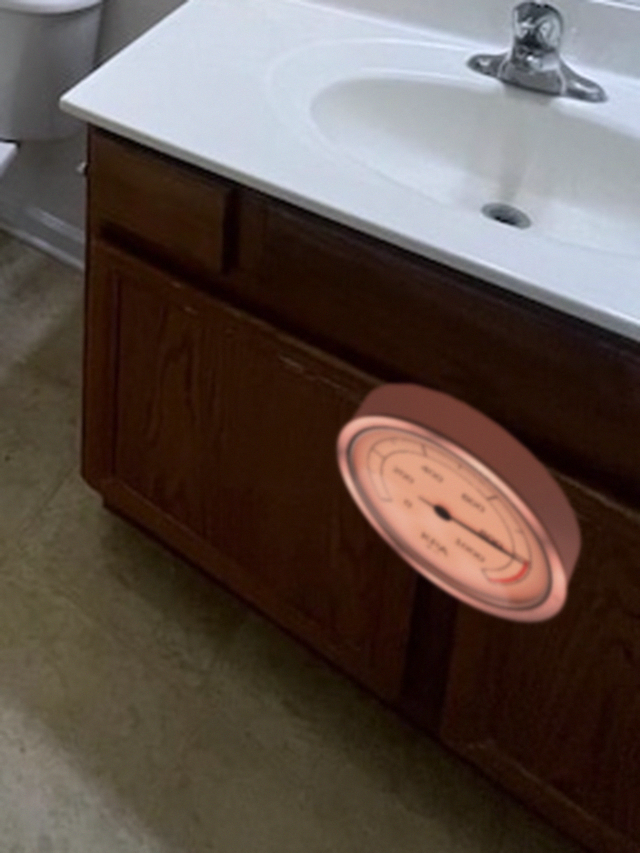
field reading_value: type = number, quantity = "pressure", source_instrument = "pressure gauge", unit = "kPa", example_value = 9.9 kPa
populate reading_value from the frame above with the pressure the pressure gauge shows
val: 800 kPa
